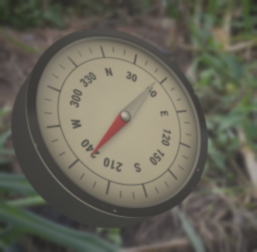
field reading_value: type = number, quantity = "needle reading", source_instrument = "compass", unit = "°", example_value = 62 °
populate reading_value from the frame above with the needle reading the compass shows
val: 235 °
